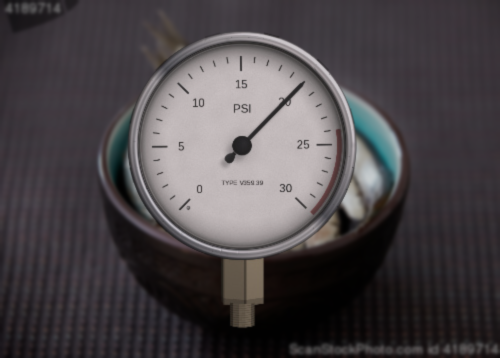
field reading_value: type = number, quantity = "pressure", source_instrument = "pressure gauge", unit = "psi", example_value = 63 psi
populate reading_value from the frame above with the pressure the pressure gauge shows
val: 20 psi
